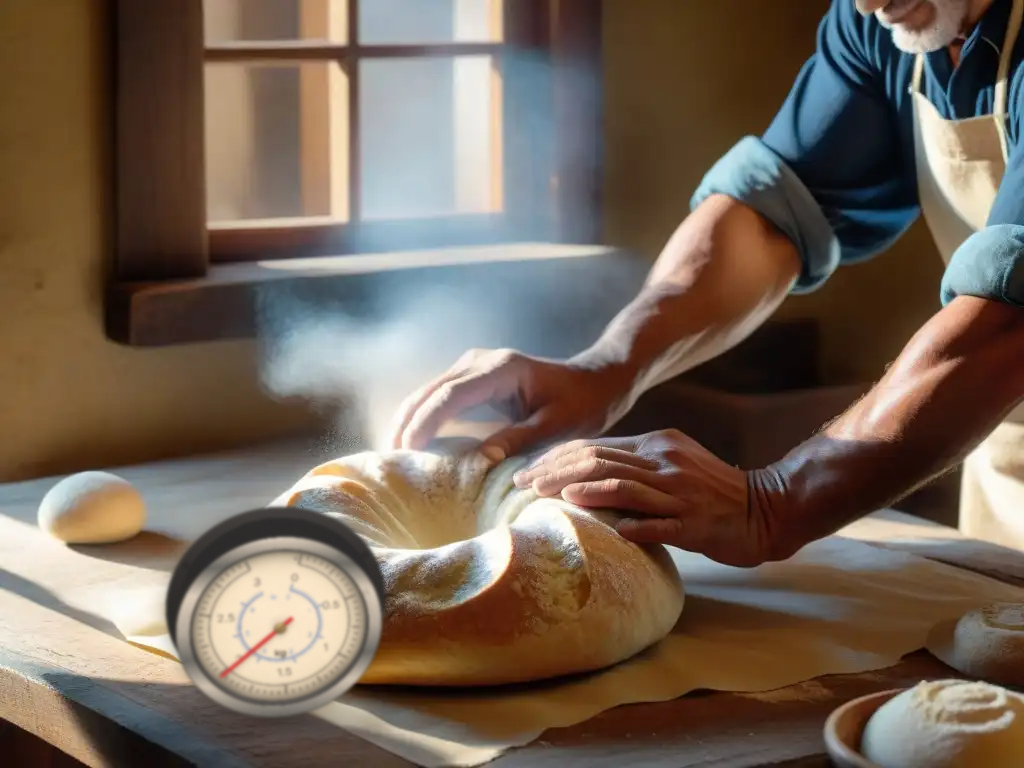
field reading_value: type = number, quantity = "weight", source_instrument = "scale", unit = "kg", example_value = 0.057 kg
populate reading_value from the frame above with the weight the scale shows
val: 2 kg
